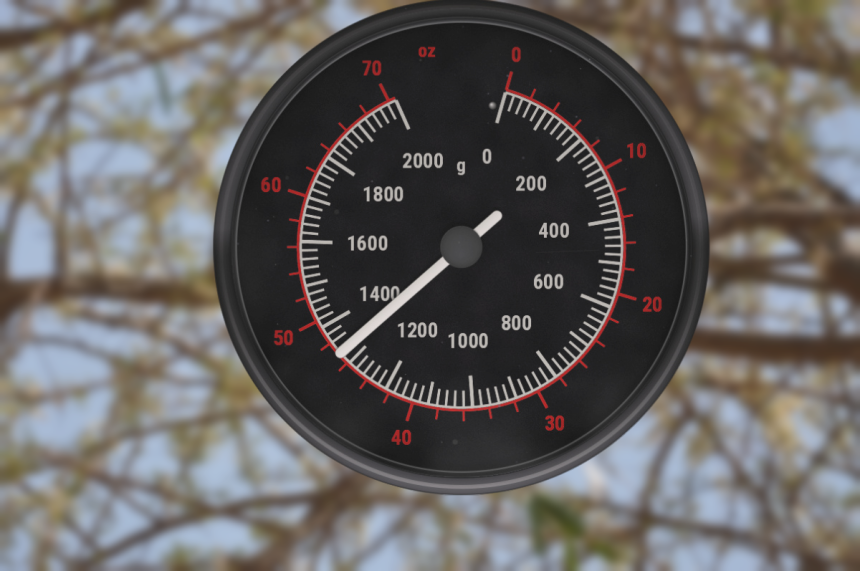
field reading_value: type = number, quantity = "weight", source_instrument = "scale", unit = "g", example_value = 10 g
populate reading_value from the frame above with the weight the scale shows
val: 1330 g
